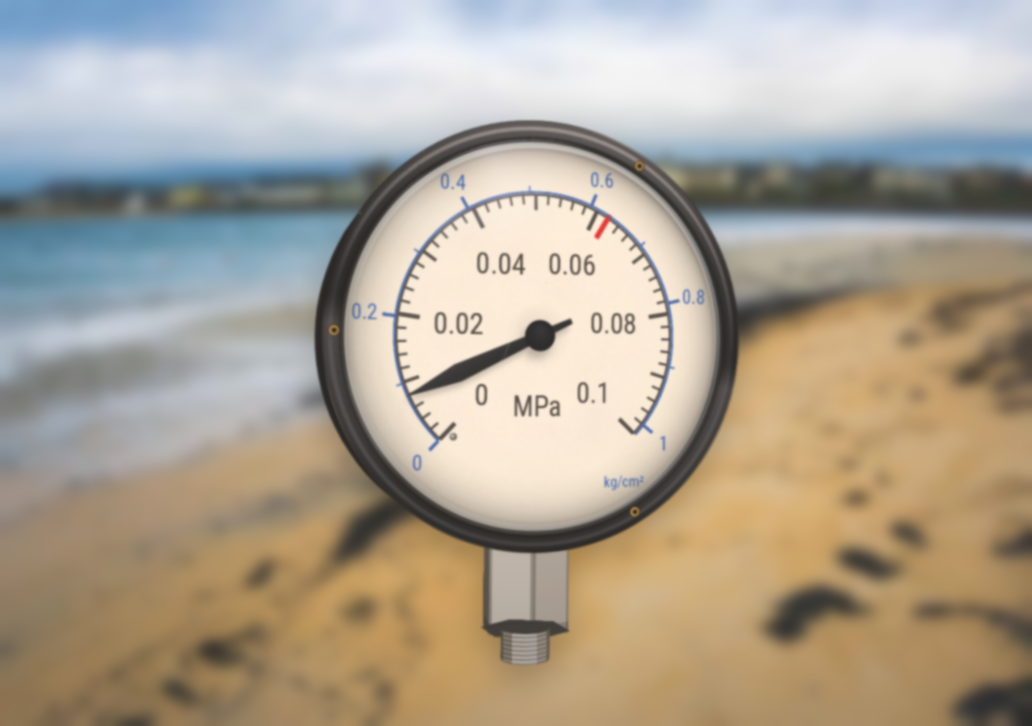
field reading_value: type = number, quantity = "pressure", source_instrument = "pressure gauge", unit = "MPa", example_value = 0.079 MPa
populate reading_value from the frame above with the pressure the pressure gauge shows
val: 0.008 MPa
